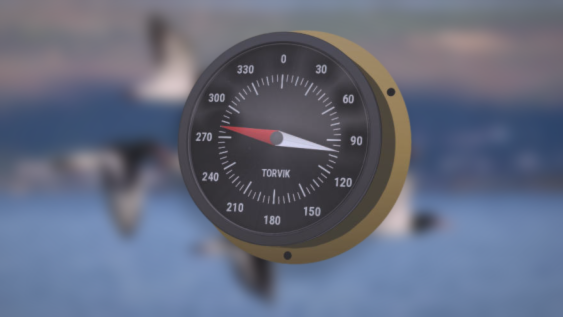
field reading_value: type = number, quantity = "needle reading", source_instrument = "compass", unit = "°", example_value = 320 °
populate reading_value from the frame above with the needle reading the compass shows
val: 280 °
